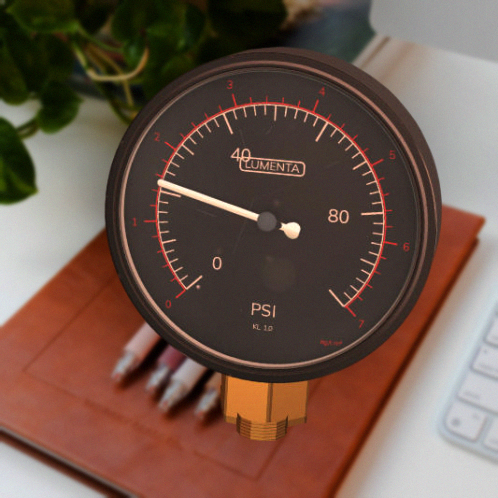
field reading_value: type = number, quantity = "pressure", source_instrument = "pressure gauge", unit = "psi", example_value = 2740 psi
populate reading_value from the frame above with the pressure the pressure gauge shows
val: 22 psi
